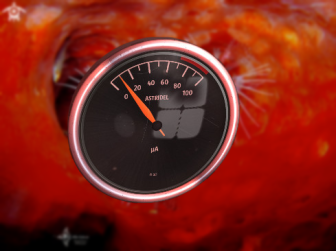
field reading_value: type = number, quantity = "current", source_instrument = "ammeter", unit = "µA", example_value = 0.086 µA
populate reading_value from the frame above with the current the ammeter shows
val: 10 µA
